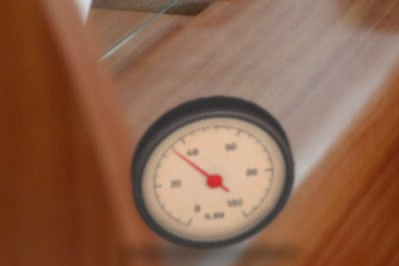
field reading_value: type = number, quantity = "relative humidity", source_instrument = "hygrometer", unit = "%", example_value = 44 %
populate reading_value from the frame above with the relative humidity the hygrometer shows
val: 36 %
